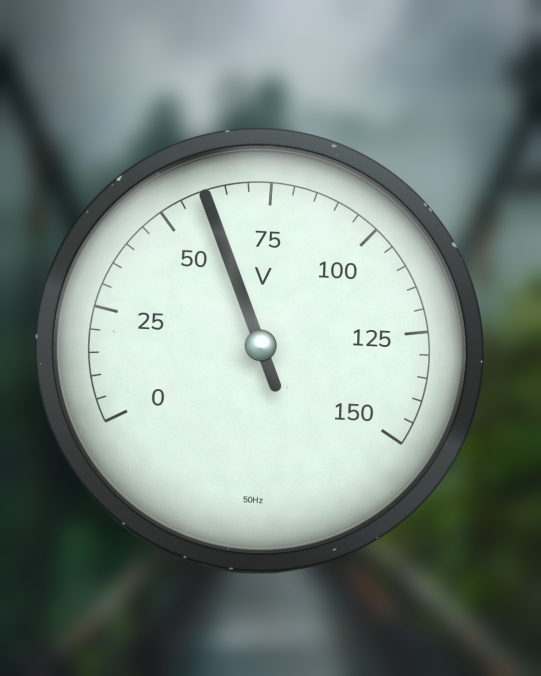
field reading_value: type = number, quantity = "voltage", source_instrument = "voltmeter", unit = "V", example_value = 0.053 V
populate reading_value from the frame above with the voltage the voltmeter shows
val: 60 V
